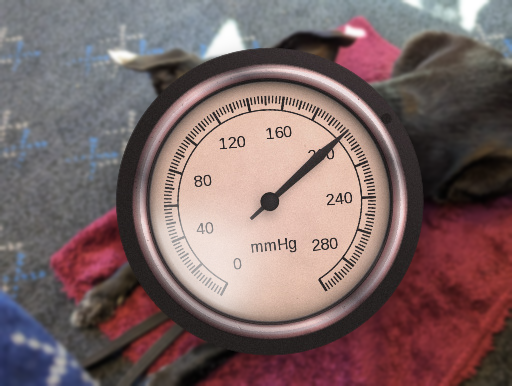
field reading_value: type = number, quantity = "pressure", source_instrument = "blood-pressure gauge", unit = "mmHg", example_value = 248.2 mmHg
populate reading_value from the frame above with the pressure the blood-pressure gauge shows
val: 200 mmHg
